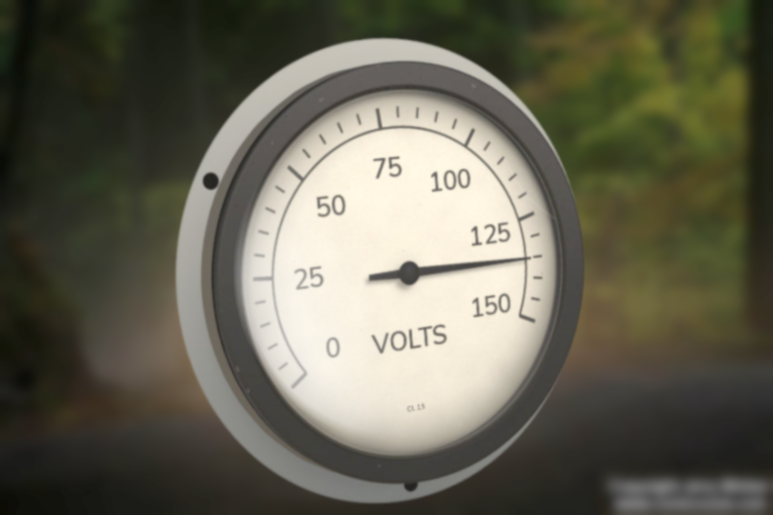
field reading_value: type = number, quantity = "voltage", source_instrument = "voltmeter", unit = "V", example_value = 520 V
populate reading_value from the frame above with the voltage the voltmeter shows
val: 135 V
